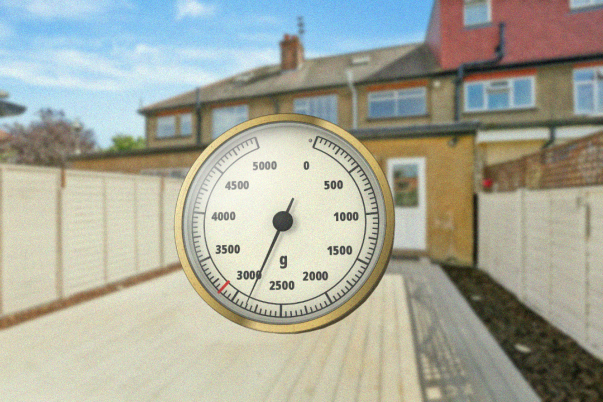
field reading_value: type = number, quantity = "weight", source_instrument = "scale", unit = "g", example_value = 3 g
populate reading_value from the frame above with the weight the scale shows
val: 2850 g
